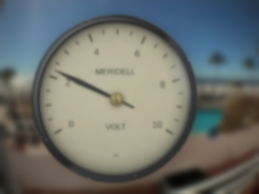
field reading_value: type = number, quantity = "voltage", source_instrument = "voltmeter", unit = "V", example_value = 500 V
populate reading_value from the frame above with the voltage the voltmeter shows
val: 2.25 V
